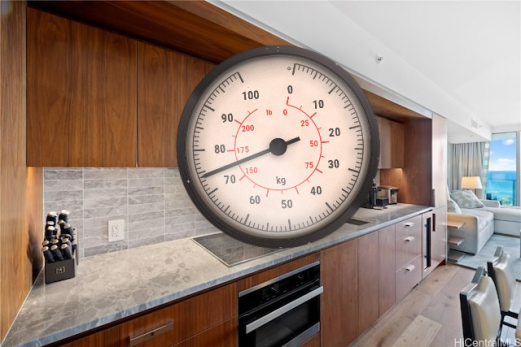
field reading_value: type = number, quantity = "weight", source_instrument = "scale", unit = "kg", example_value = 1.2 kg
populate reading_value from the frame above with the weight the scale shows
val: 74 kg
